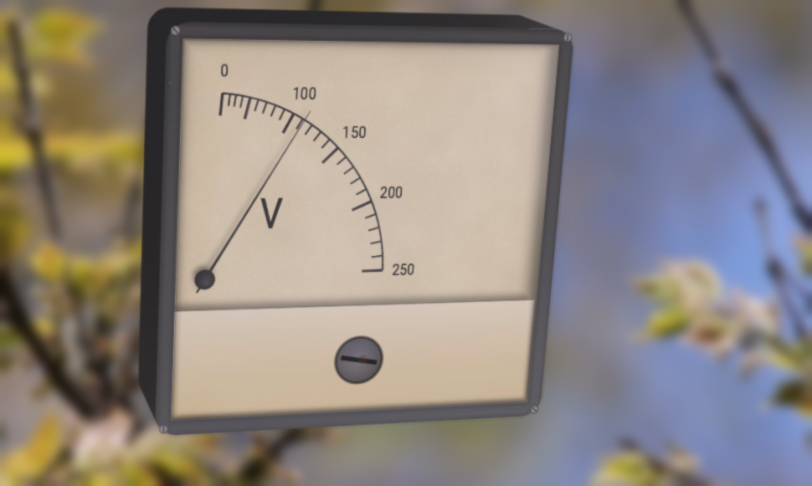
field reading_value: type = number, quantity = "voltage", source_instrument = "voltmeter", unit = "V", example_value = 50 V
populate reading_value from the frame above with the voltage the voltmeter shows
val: 110 V
